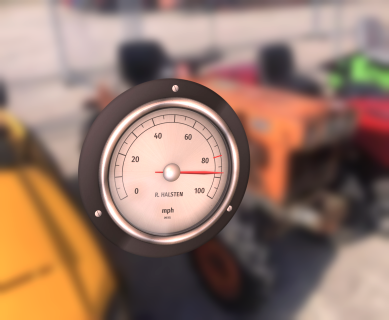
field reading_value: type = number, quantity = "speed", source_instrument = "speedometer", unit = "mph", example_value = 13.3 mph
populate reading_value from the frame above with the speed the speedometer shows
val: 87.5 mph
